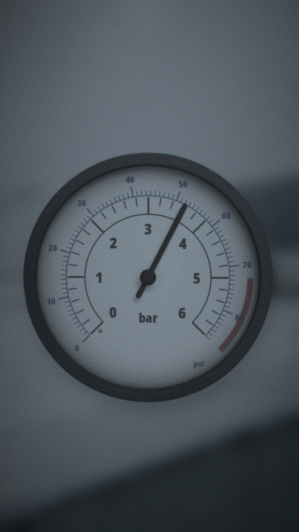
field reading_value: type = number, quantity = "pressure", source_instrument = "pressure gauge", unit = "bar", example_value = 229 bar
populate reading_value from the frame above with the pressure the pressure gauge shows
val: 3.6 bar
